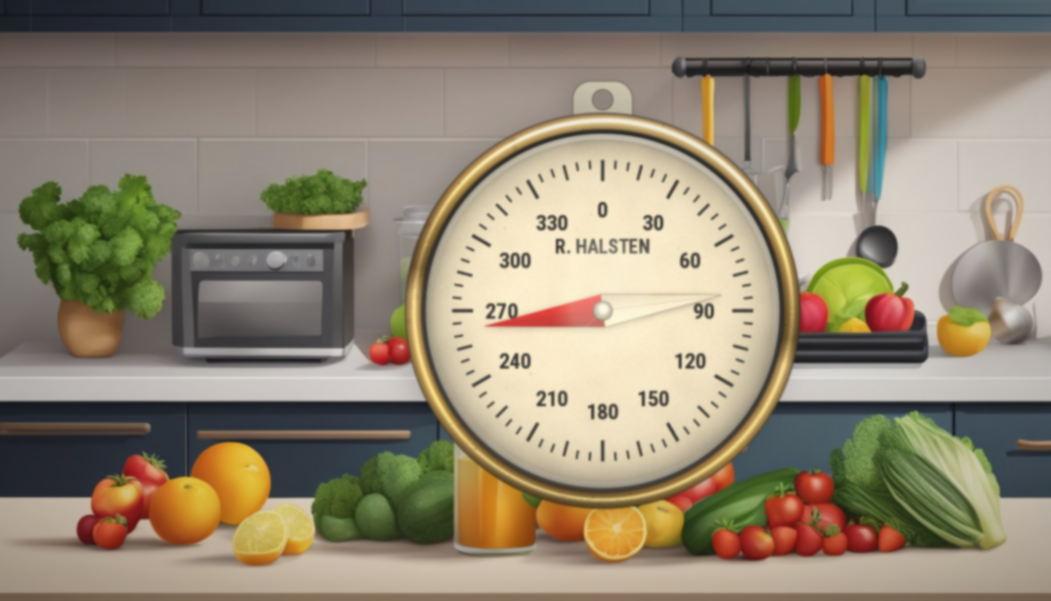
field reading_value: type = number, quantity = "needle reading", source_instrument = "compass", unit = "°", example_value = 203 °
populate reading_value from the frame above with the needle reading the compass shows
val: 262.5 °
